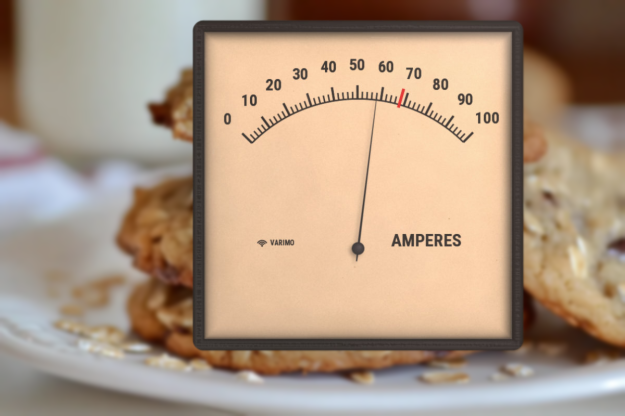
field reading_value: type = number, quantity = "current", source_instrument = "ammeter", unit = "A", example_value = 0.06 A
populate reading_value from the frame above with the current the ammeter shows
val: 58 A
